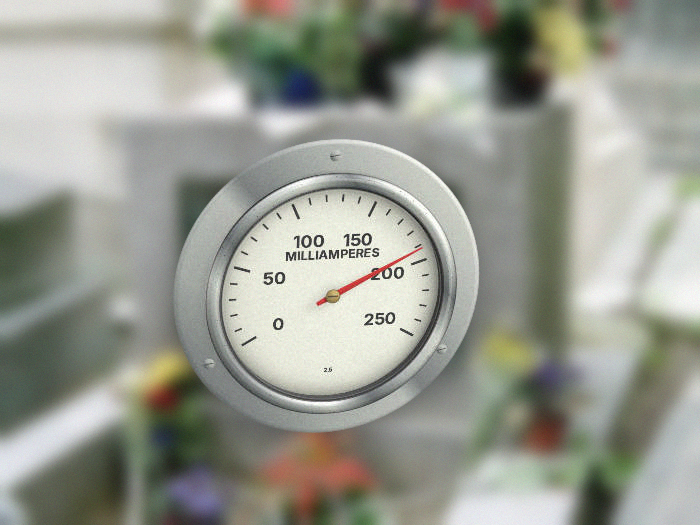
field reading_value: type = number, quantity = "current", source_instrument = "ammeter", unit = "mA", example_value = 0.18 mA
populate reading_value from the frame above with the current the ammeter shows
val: 190 mA
